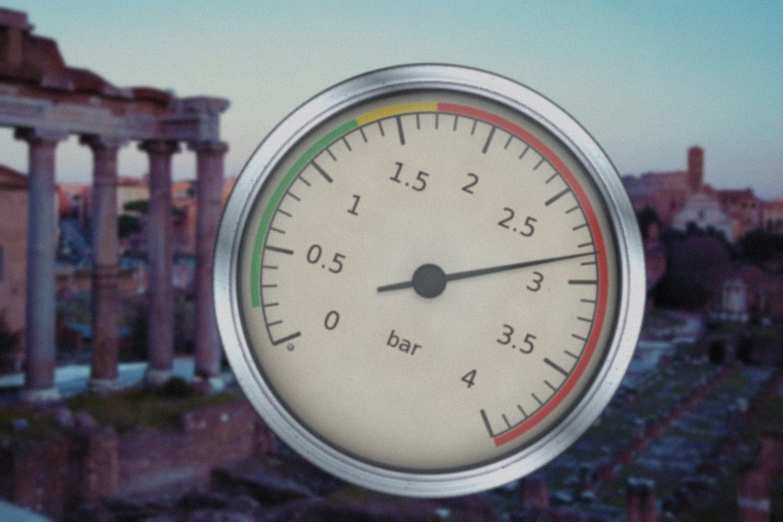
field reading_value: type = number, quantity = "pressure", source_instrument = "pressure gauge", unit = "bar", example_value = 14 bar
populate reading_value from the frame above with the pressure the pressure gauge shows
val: 2.85 bar
